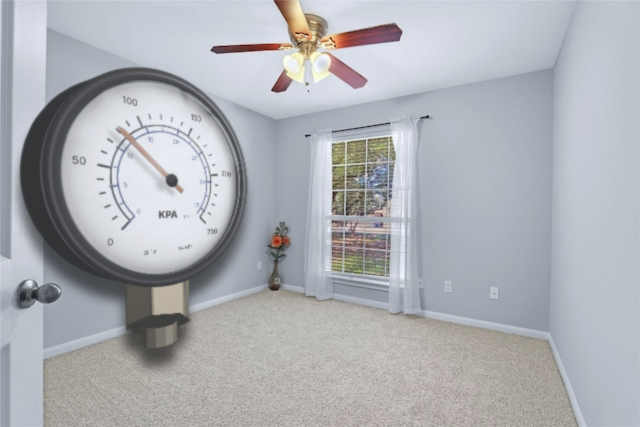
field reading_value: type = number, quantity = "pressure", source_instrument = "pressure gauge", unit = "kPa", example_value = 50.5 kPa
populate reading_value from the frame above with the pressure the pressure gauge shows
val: 80 kPa
